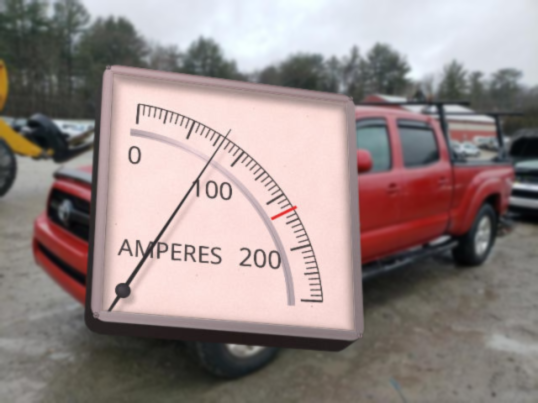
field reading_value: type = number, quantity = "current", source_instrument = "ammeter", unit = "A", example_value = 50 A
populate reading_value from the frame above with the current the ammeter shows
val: 80 A
